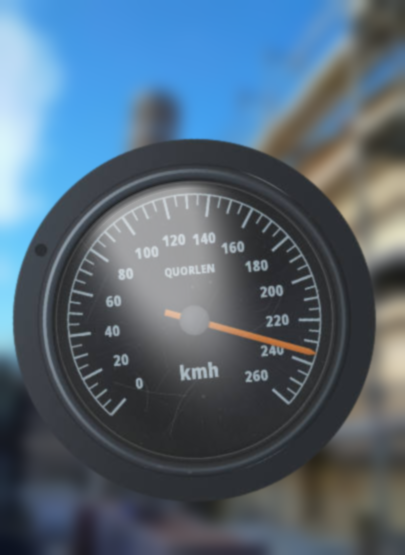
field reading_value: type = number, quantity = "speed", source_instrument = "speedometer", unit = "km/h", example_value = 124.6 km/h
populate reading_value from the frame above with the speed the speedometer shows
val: 235 km/h
